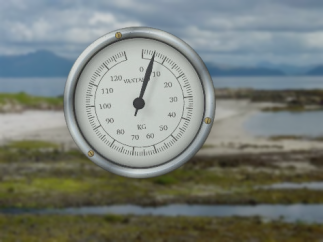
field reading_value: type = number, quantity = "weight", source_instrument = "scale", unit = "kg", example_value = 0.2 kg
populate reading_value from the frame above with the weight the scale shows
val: 5 kg
